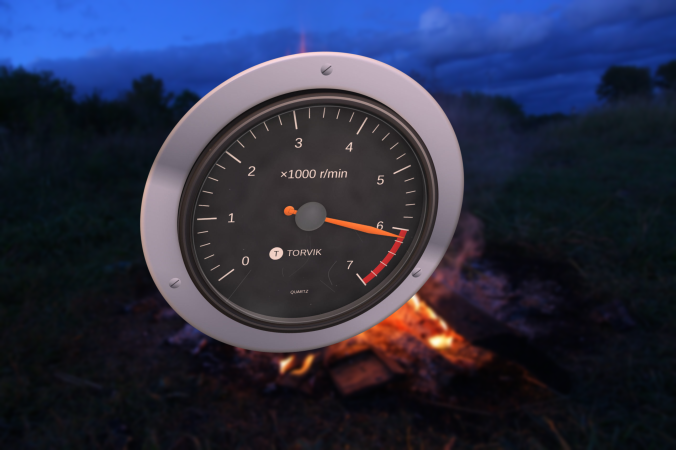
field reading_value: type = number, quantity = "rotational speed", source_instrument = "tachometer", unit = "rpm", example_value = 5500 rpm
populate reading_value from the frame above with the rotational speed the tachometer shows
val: 6100 rpm
